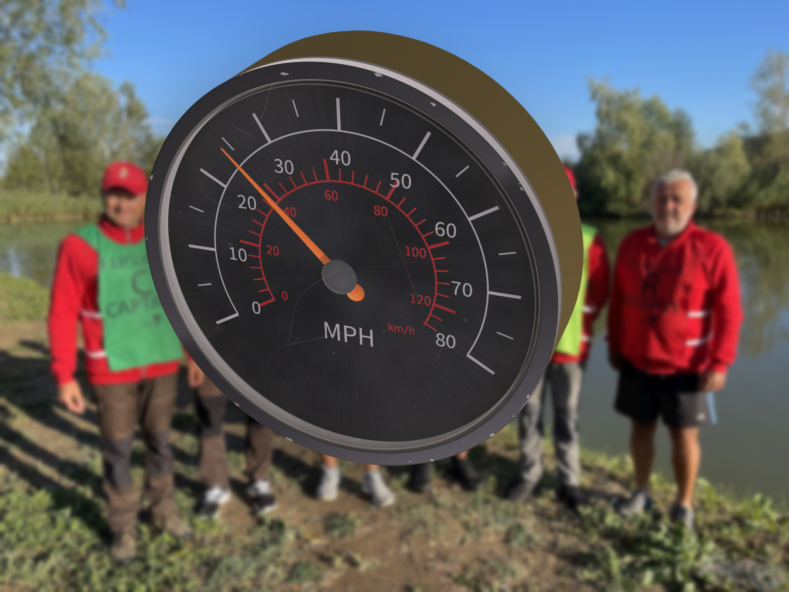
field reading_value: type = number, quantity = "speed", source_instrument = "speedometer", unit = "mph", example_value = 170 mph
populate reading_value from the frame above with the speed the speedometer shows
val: 25 mph
